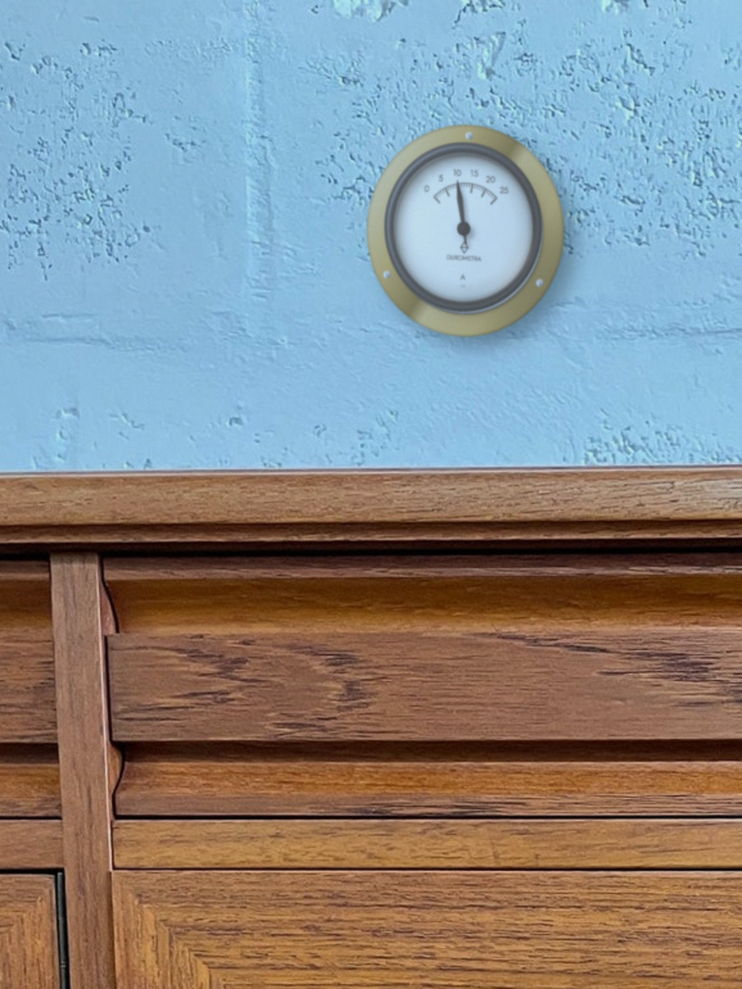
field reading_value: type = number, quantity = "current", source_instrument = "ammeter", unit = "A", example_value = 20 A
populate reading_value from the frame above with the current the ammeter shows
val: 10 A
